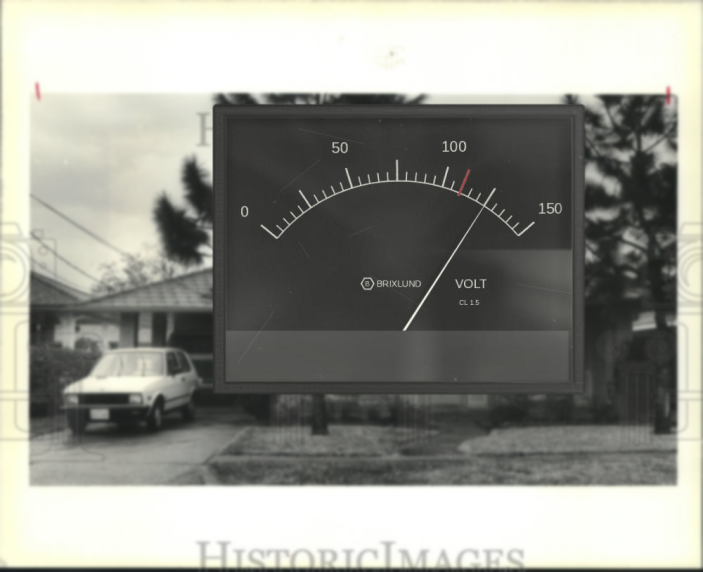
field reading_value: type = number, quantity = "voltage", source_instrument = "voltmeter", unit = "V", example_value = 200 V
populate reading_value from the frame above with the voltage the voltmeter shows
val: 125 V
